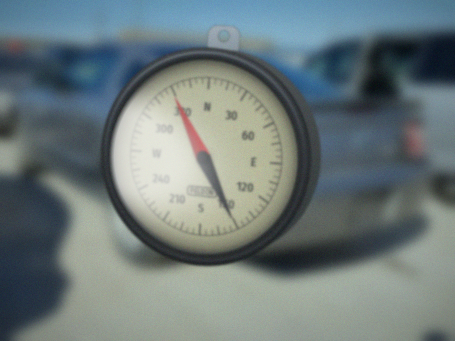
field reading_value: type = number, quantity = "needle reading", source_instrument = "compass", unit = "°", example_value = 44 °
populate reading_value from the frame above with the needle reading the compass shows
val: 330 °
